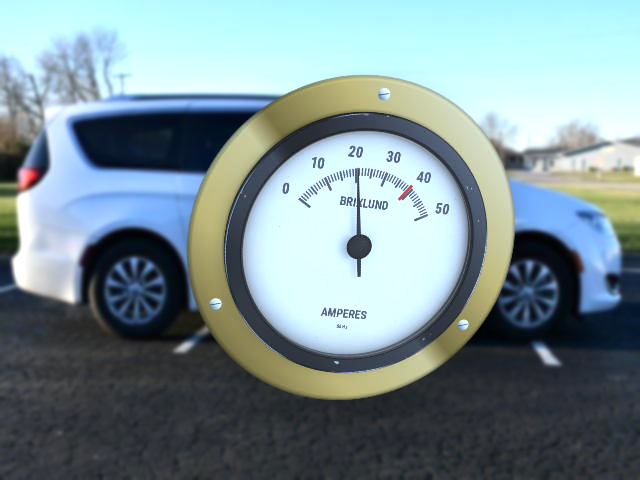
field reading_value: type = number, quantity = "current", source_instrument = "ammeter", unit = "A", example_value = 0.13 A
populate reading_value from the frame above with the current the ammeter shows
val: 20 A
